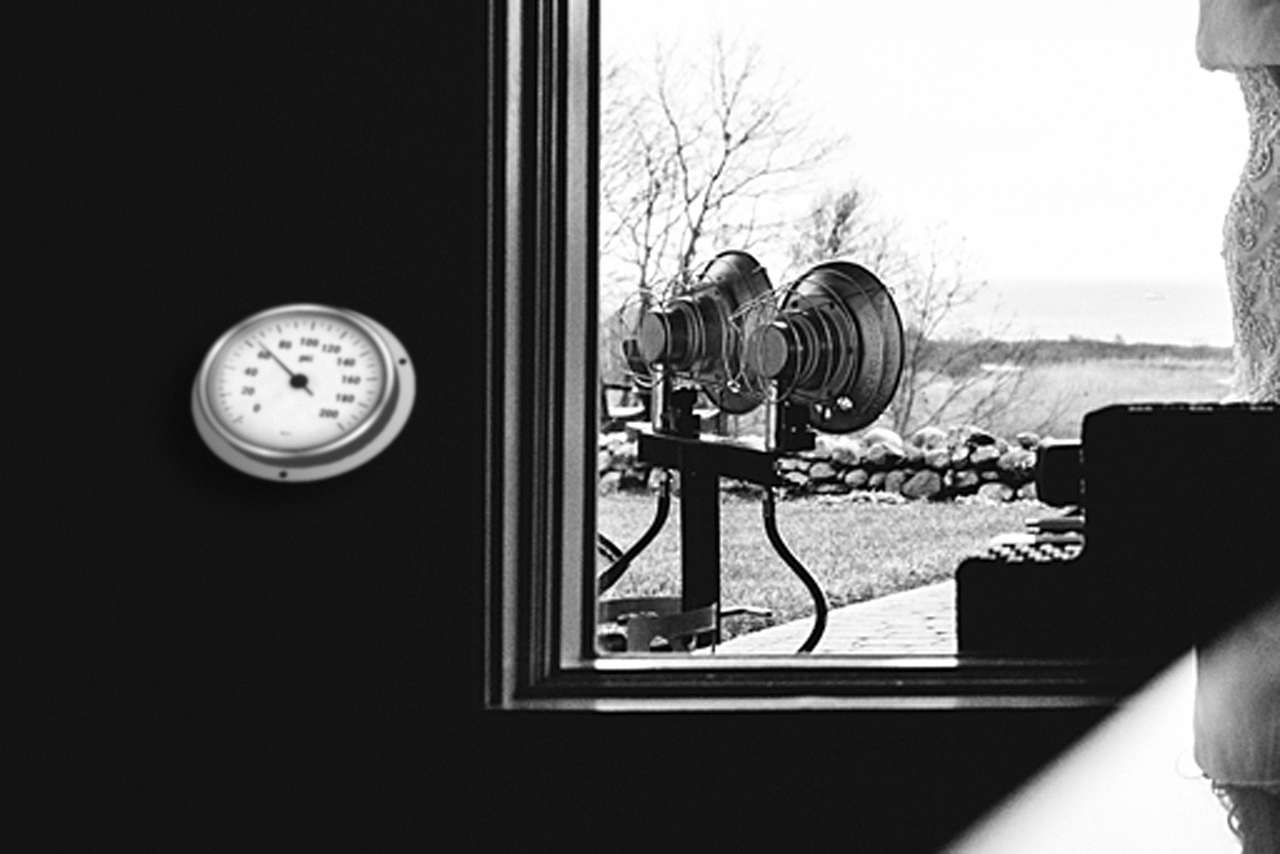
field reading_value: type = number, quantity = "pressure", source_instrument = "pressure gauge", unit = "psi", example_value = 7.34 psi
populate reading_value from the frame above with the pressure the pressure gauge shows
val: 65 psi
